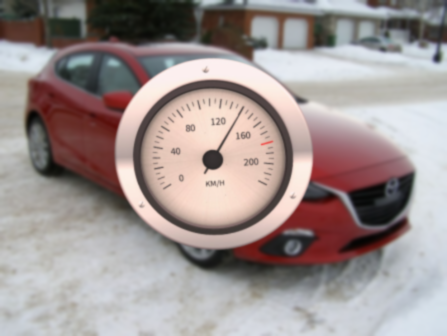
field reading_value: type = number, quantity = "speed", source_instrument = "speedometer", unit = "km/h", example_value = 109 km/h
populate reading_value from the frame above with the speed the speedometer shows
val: 140 km/h
